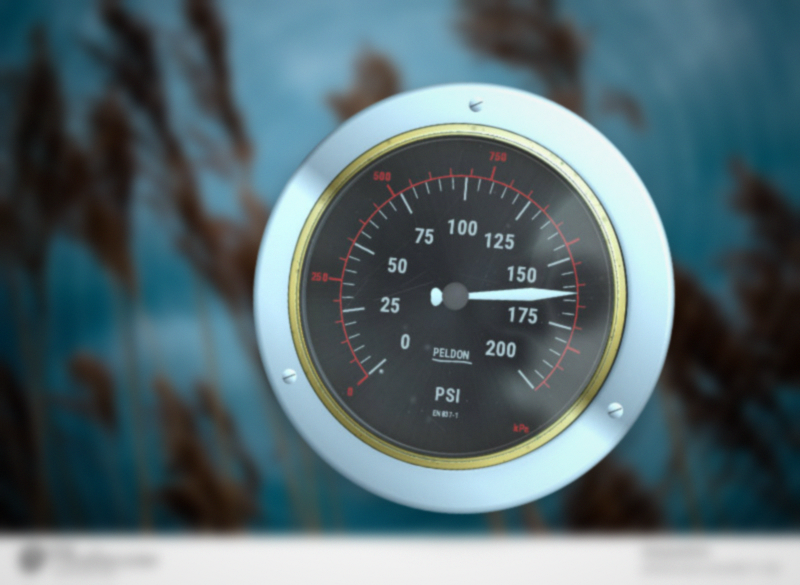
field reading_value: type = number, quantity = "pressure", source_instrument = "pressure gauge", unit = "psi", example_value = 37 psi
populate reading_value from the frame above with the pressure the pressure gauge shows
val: 162.5 psi
